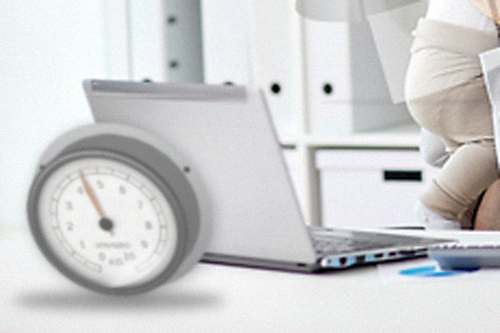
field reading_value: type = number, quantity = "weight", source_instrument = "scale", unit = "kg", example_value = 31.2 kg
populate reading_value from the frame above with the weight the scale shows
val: 4.5 kg
